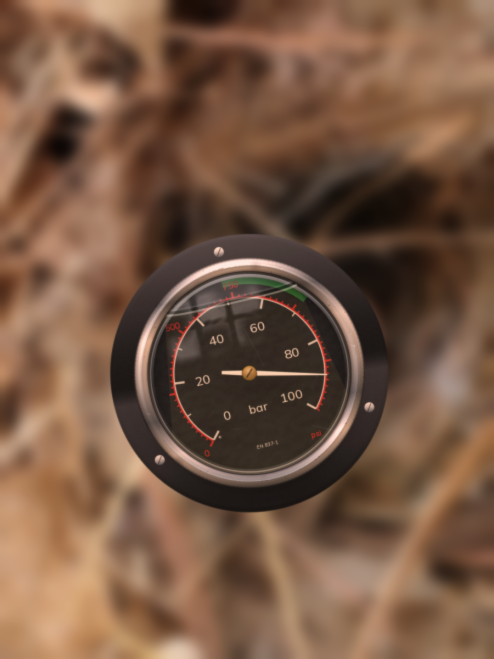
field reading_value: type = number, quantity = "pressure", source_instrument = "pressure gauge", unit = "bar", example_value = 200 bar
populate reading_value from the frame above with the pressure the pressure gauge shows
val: 90 bar
